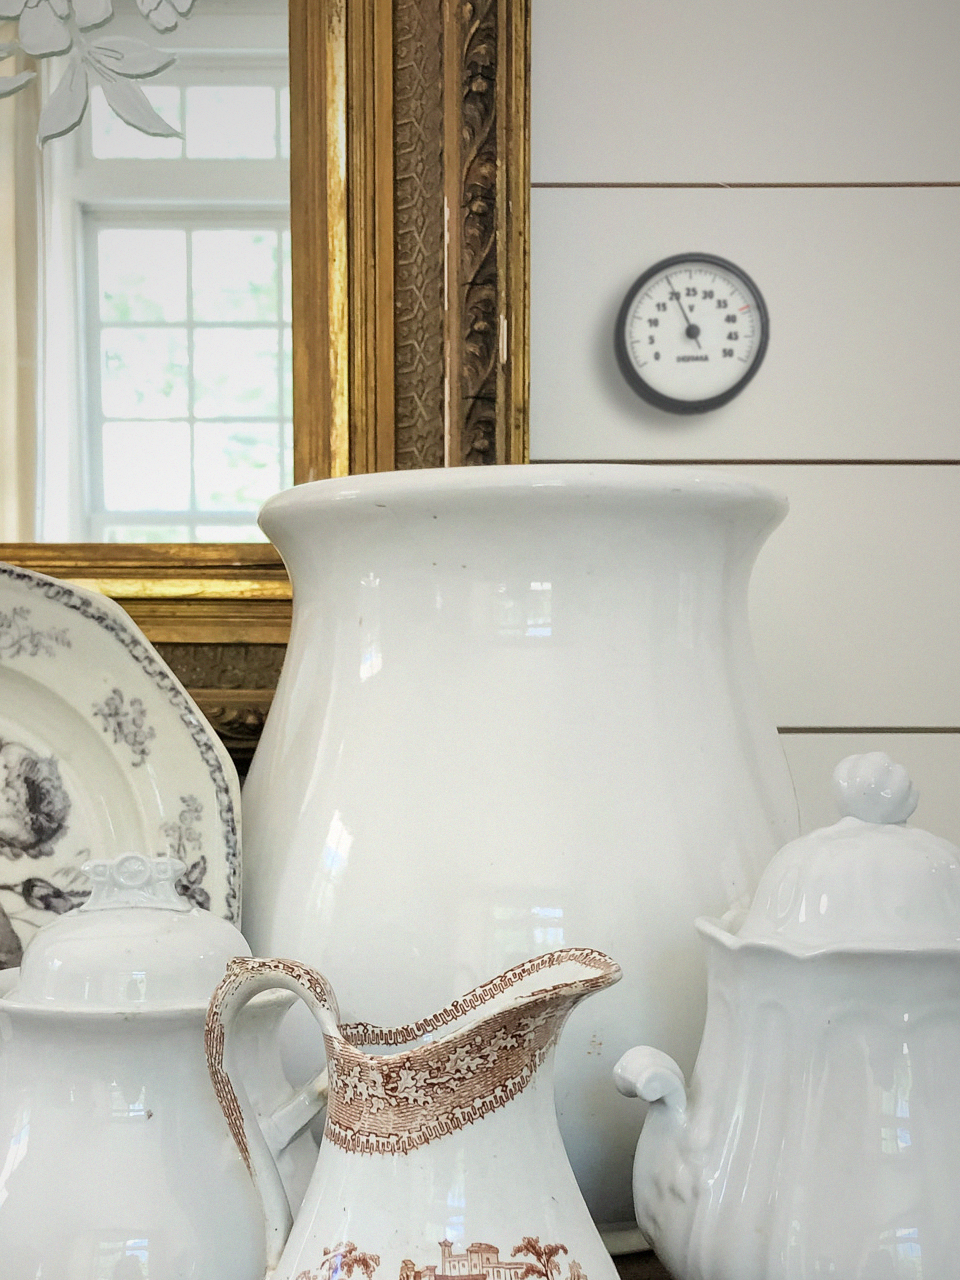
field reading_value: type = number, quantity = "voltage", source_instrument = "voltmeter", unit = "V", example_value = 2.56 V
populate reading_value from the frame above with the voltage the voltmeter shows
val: 20 V
